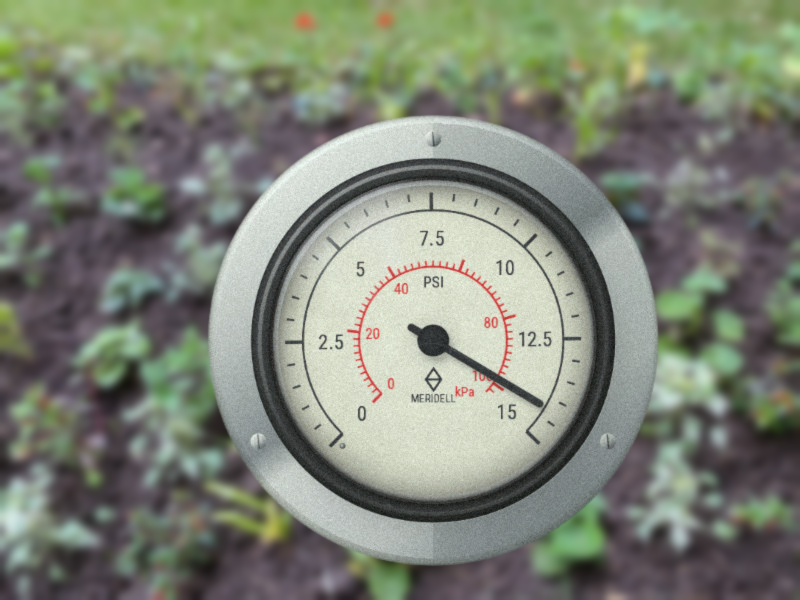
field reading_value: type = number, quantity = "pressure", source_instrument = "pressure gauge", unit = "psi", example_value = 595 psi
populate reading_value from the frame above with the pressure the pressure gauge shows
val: 14.25 psi
